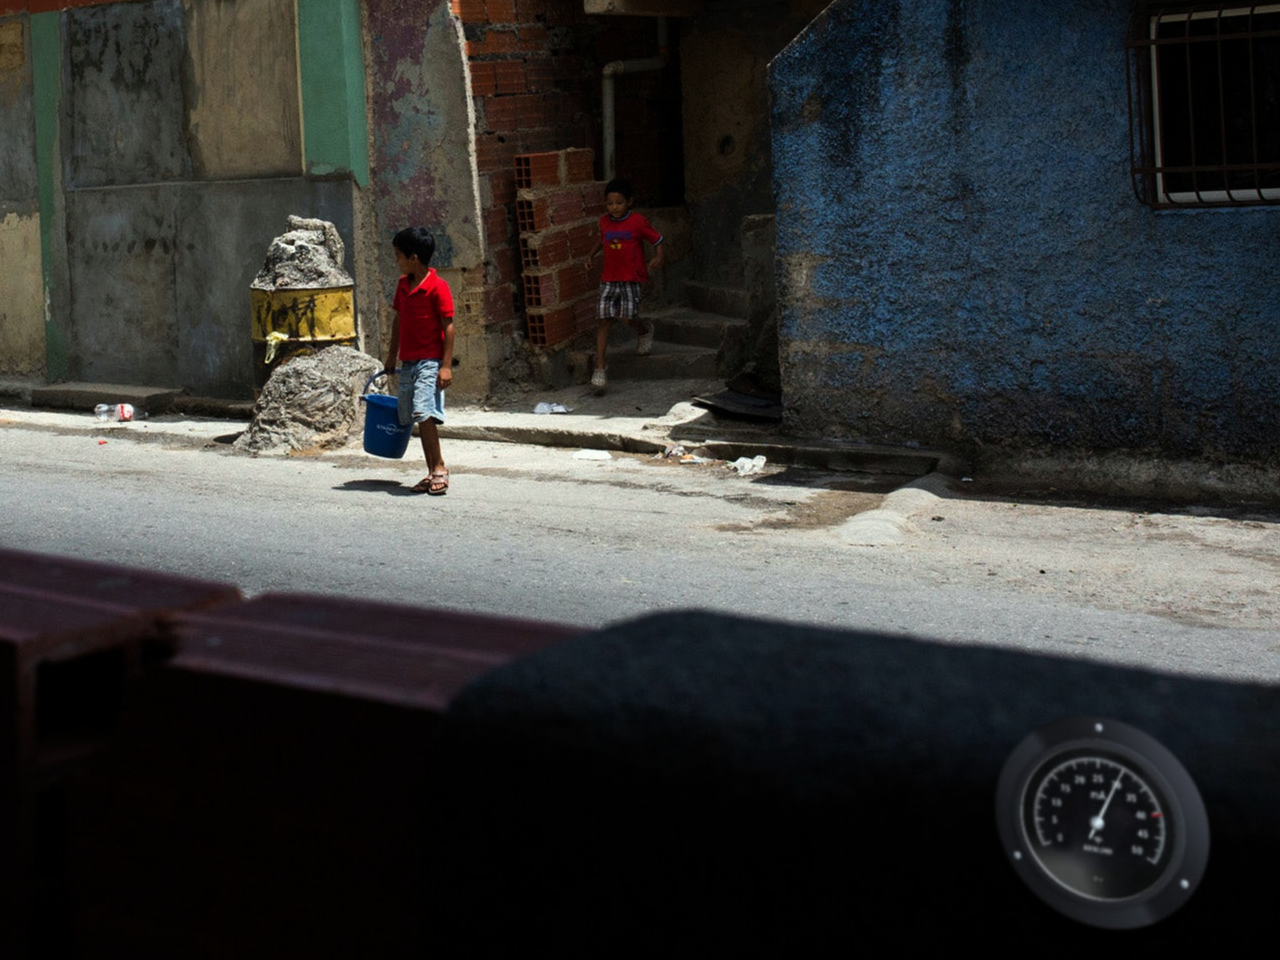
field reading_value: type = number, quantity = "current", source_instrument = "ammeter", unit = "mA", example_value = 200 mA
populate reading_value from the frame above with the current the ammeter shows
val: 30 mA
